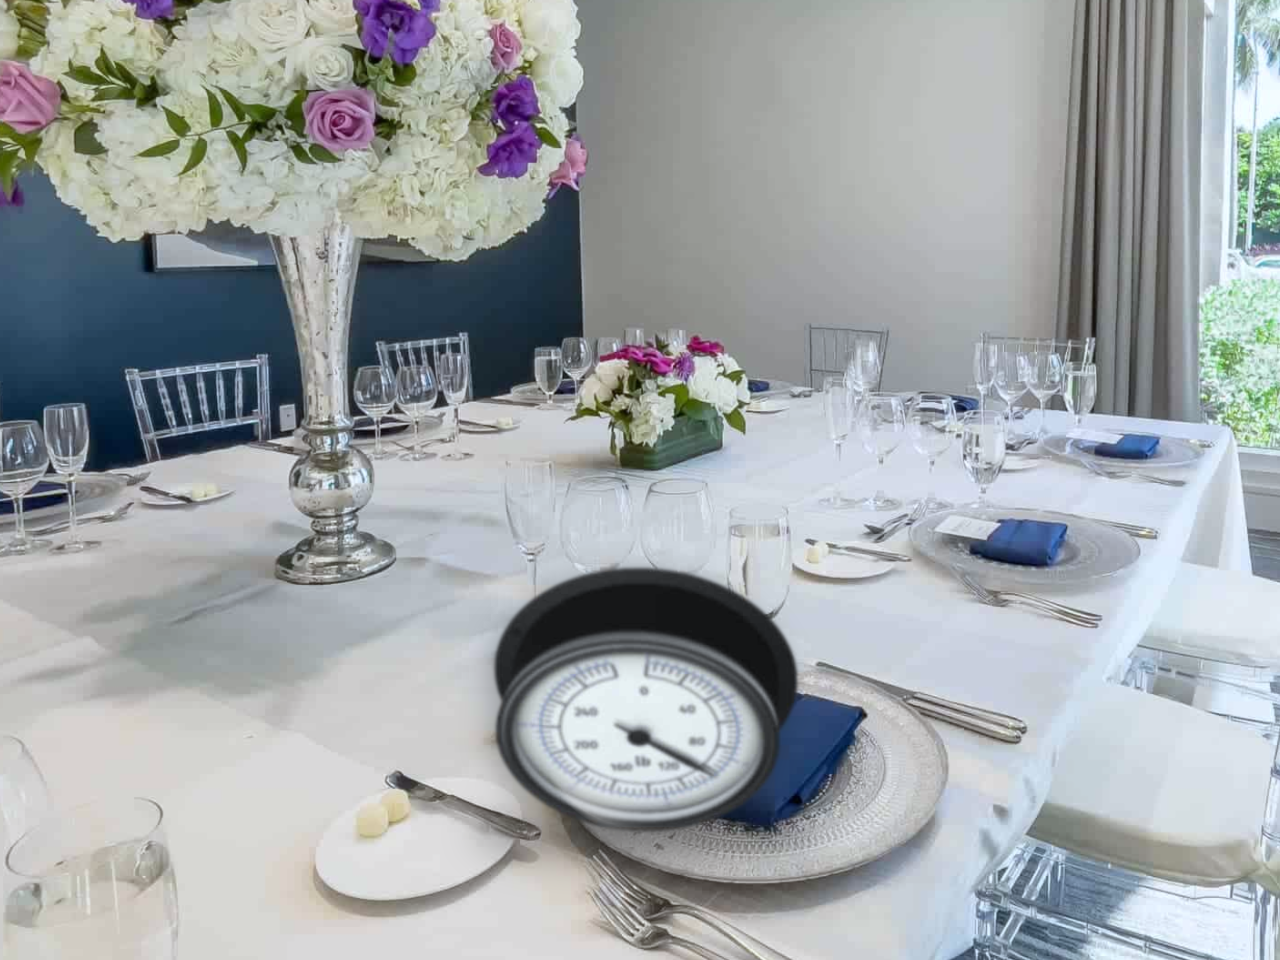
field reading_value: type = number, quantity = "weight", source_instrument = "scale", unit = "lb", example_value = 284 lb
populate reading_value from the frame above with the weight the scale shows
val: 100 lb
